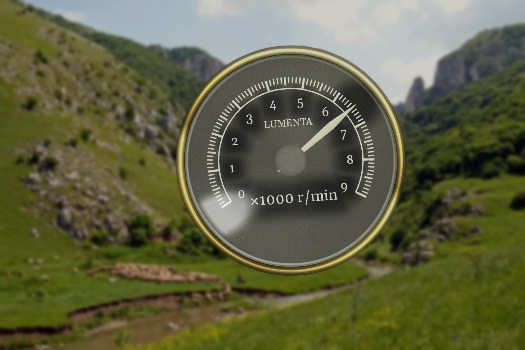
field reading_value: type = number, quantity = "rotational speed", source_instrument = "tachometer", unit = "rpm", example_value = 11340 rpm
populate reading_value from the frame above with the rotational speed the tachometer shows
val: 6500 rpm
